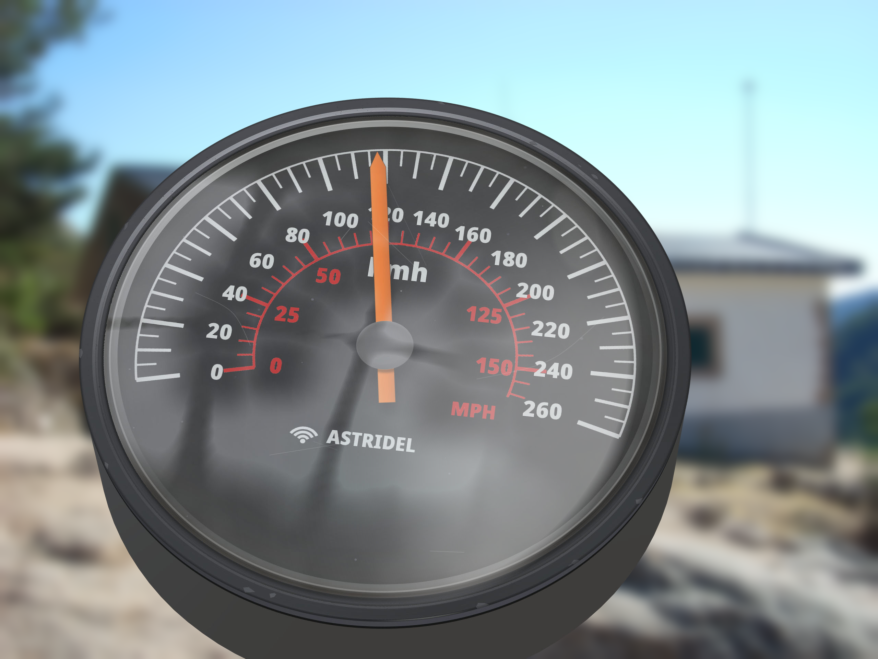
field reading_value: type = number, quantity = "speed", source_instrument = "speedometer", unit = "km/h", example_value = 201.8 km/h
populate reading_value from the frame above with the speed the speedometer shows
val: 117.5 km/h
